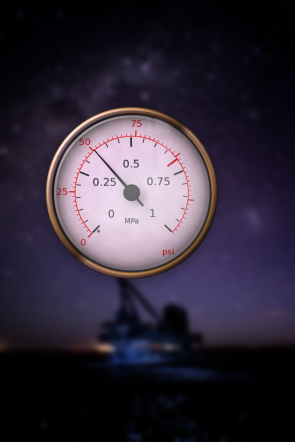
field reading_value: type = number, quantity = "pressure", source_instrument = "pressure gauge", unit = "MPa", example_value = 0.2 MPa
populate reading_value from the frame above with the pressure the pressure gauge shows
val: 0.35 MPa
